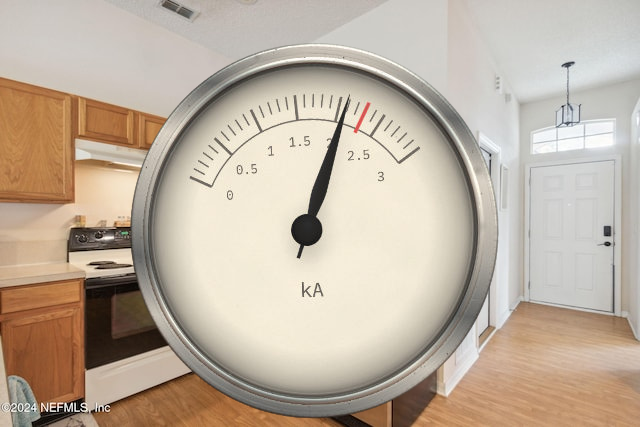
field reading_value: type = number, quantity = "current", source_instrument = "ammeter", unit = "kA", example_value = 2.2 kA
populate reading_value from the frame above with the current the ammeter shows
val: 2.1 kA
